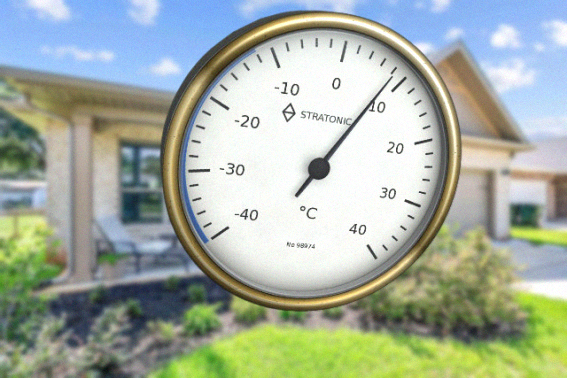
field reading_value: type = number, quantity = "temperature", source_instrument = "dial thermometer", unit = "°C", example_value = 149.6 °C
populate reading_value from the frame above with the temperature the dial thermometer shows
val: 8 °C
